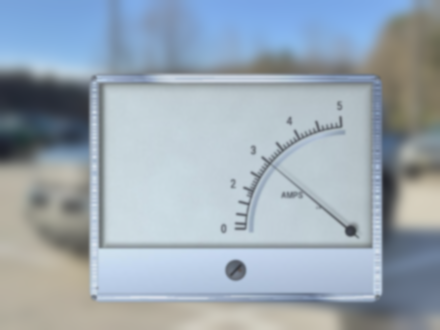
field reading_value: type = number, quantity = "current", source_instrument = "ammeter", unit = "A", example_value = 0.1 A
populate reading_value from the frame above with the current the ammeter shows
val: 3 A
